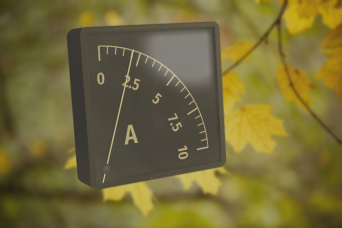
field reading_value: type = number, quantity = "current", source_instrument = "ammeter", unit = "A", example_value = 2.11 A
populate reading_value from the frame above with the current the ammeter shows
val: 2 A
